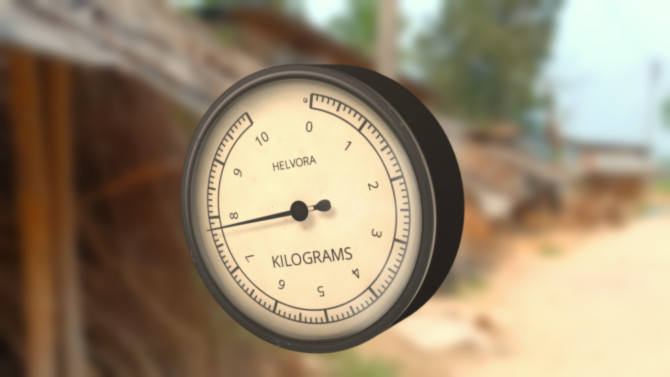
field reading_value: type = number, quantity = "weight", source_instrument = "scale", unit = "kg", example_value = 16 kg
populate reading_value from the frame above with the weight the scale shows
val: 7.8 kg
